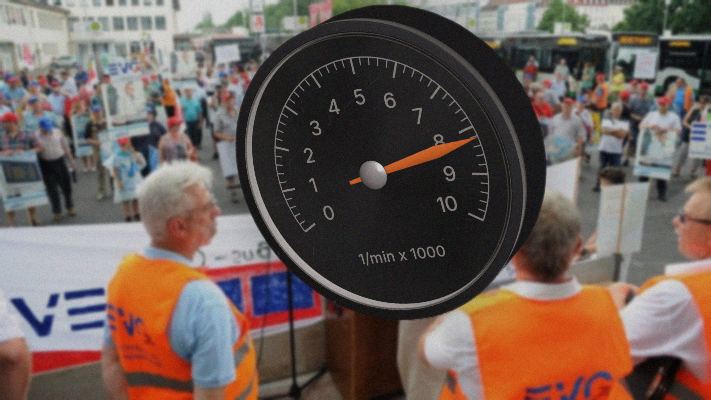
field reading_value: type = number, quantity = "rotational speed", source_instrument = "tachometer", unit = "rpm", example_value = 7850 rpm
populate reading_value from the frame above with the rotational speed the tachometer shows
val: 8200 rpm
